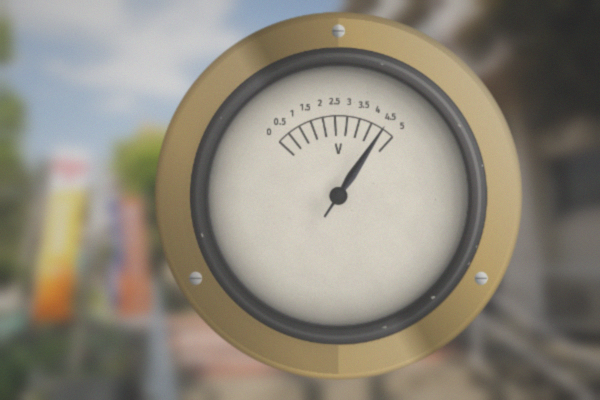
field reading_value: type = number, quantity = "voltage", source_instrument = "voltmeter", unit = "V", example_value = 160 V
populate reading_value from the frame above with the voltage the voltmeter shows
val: 4.5 V
